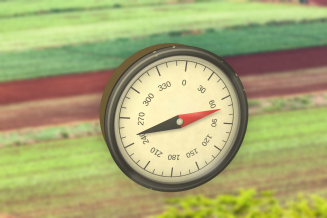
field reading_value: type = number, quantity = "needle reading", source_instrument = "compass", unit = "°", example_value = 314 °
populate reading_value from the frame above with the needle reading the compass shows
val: 70 °
